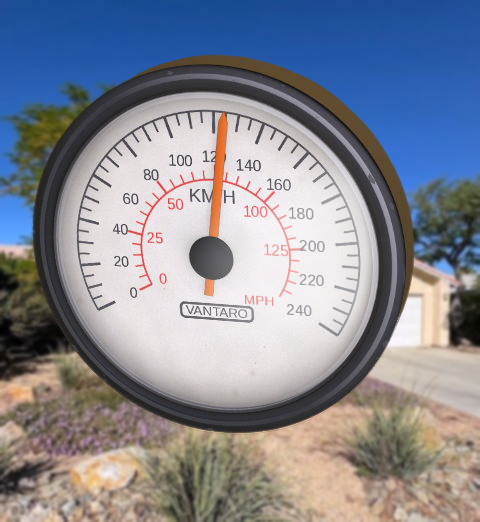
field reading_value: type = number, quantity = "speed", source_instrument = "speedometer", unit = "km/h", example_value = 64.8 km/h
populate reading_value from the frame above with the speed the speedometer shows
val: 125 km/h
